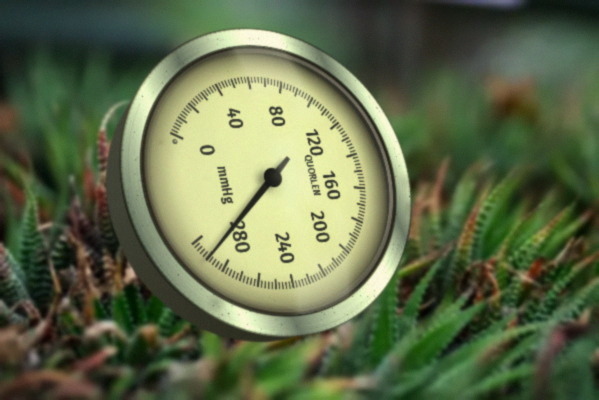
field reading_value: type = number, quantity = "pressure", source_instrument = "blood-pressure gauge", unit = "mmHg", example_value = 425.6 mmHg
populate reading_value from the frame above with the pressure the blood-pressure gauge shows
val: 290 mmHg
